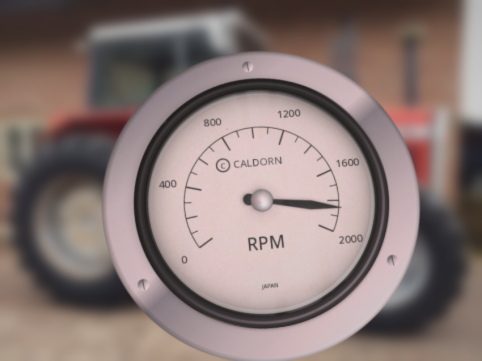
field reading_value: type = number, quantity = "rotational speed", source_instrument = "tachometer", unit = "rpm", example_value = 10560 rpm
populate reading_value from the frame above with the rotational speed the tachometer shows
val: 1850 rpm
